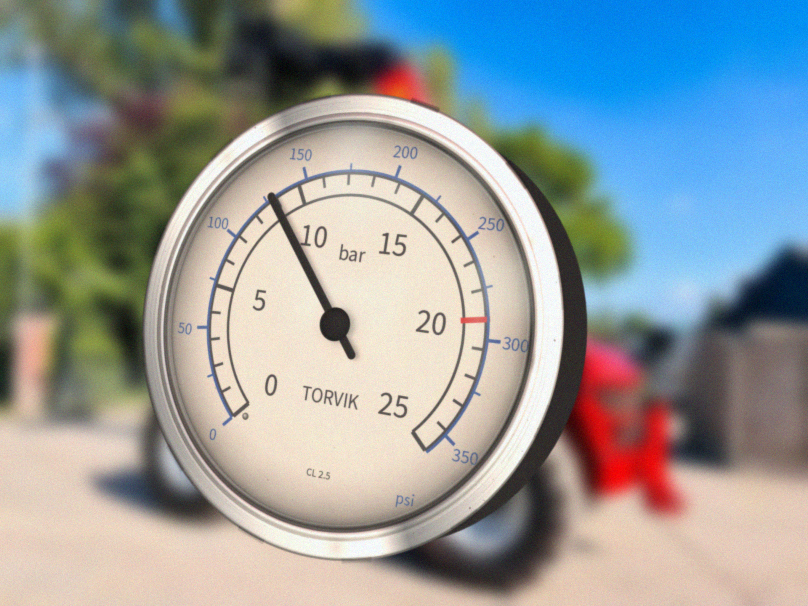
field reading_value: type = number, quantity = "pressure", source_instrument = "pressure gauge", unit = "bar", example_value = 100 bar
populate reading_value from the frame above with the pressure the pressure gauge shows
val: 9 bar
